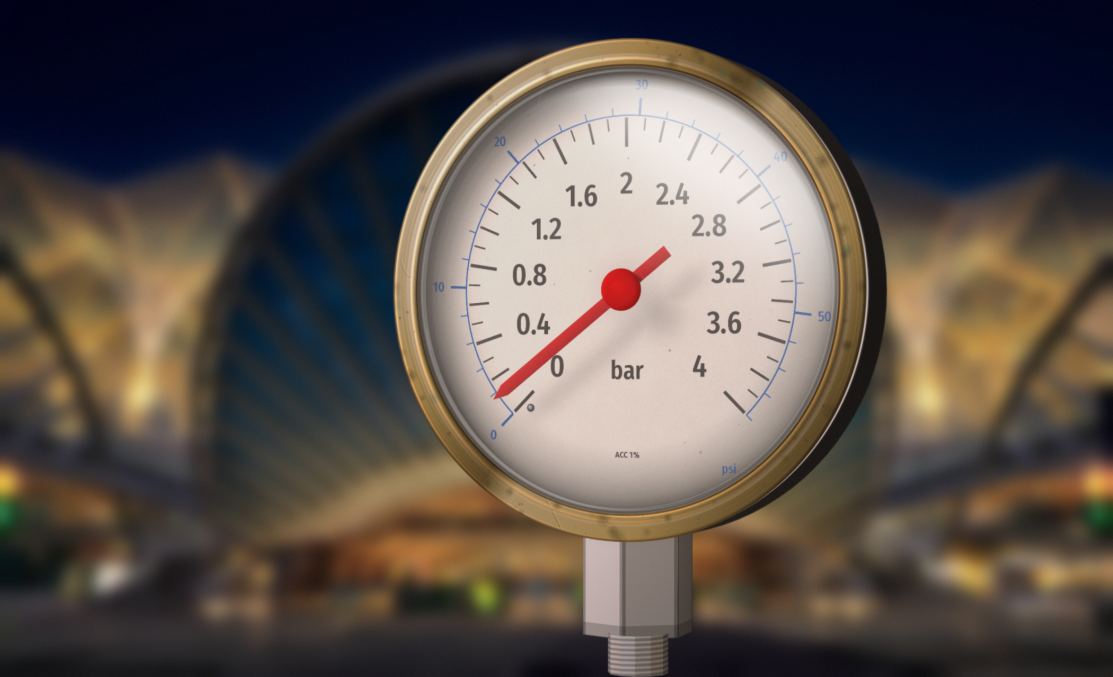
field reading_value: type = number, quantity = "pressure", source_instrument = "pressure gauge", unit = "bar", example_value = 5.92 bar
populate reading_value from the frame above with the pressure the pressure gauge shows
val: 0.1 bar
